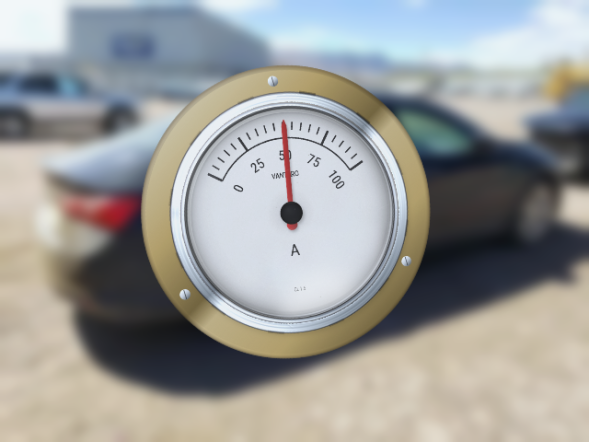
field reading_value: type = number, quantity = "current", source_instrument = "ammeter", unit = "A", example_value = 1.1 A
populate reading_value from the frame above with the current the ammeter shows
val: 50 A
